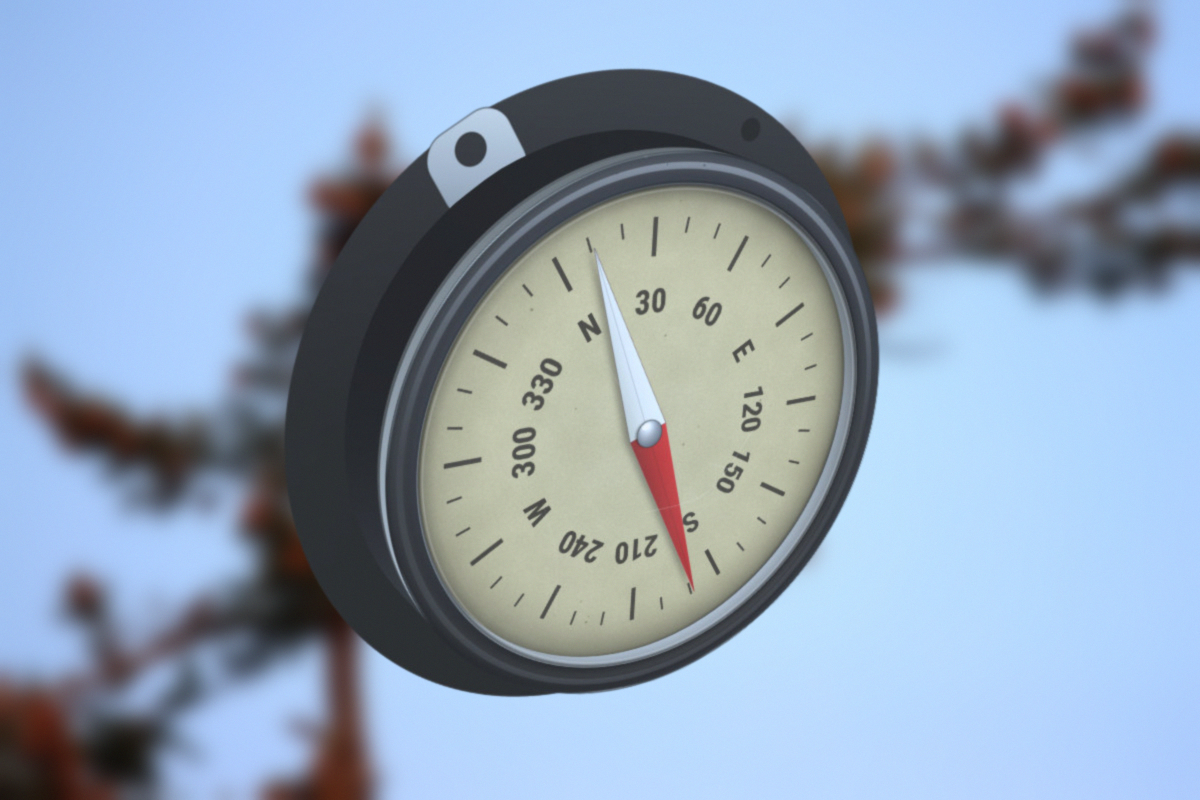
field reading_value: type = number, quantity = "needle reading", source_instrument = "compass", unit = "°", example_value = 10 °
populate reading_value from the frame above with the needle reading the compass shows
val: 190 °
